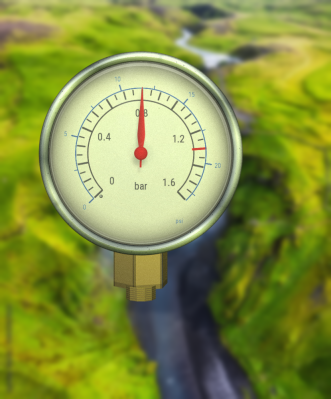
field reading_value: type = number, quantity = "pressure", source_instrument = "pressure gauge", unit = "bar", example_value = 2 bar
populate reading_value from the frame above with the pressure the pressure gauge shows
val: 0.8 bar
